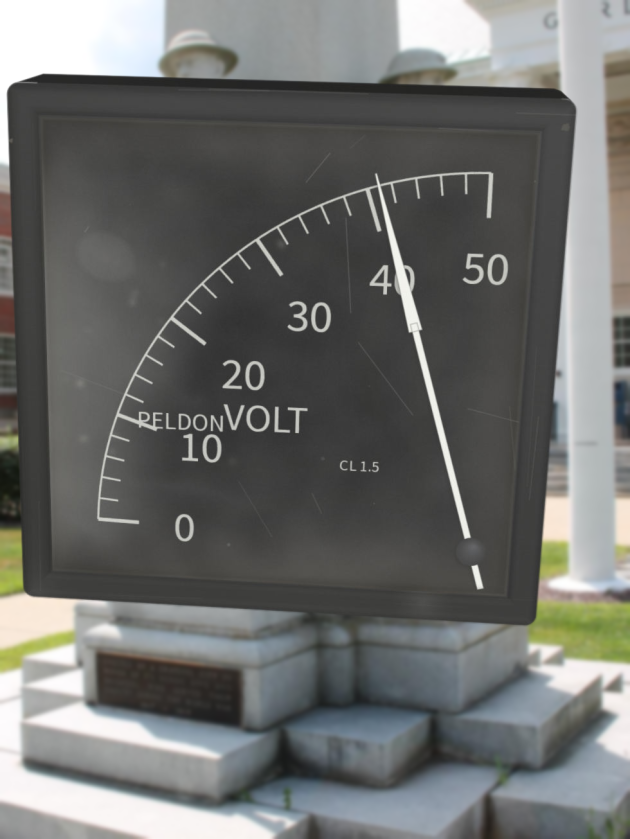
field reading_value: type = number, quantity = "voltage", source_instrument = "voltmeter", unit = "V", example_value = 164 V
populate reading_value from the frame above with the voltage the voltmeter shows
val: 41 V
